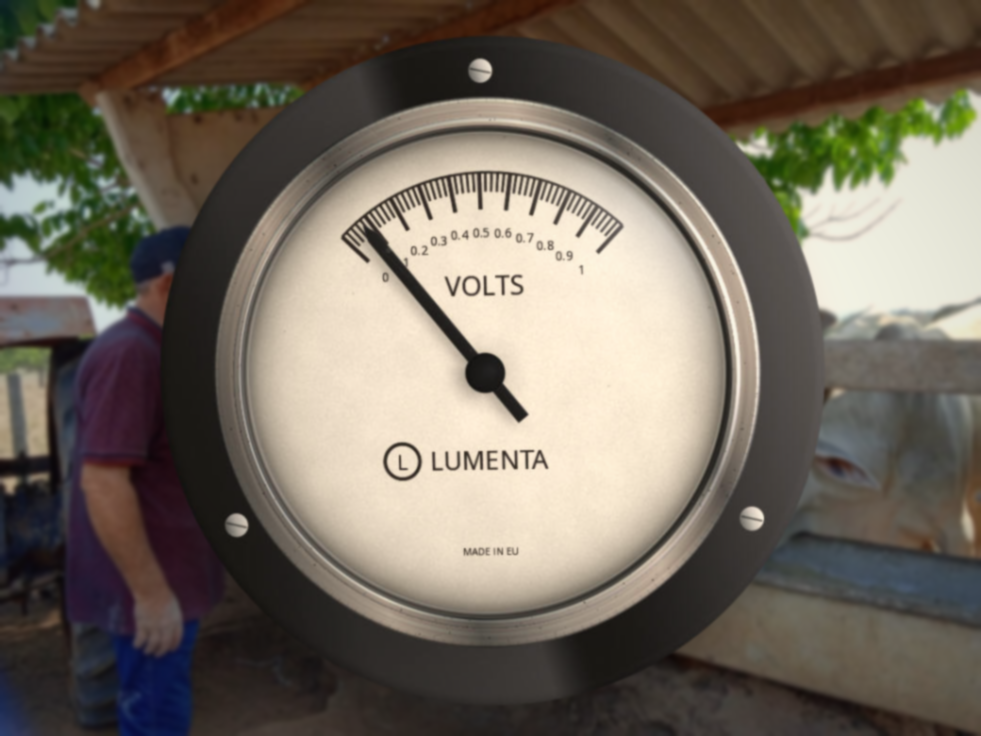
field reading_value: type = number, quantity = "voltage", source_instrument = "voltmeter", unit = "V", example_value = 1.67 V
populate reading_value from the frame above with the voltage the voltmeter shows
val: 0.08 V
